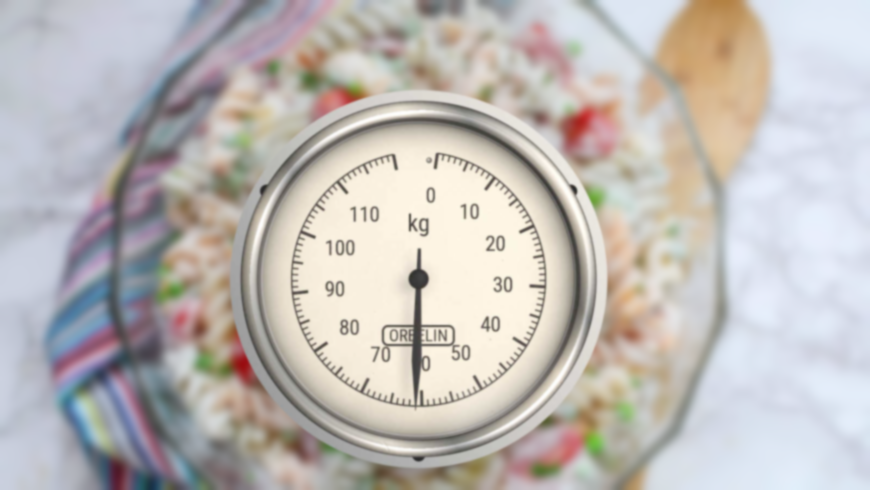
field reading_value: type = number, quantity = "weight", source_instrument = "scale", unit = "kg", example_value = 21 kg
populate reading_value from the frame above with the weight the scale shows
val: 61 kg
